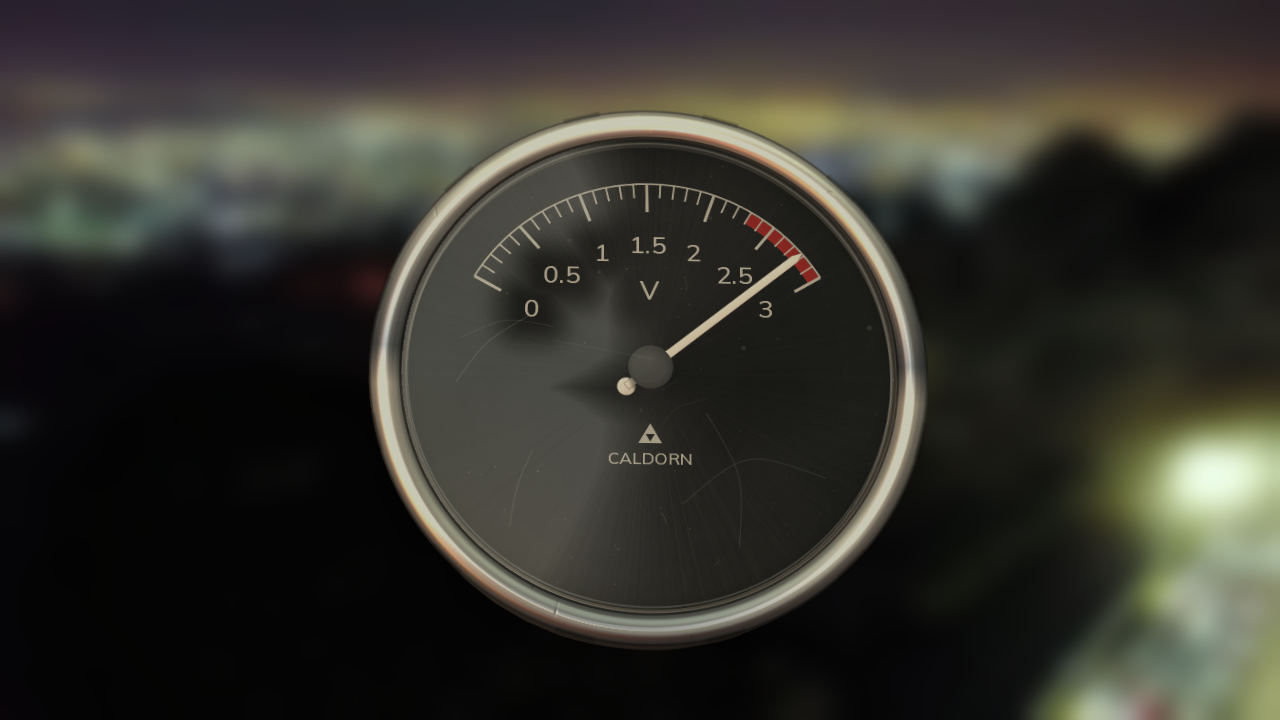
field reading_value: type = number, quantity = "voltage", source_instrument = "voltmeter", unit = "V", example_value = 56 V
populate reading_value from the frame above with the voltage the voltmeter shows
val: 2.8 V
